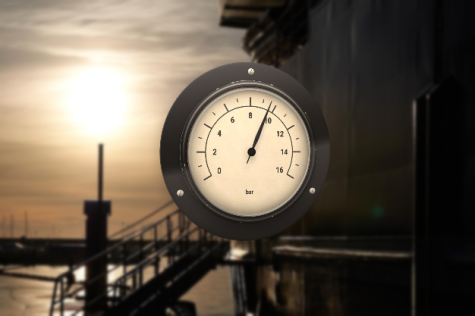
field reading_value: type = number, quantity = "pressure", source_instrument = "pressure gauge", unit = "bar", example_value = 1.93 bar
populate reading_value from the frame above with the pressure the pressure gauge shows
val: 9.5 bar
